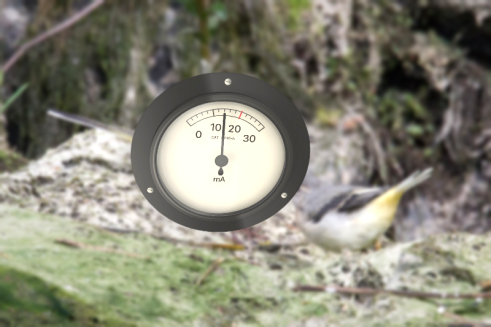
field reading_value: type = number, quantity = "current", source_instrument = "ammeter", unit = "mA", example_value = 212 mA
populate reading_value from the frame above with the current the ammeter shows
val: 14 mA
